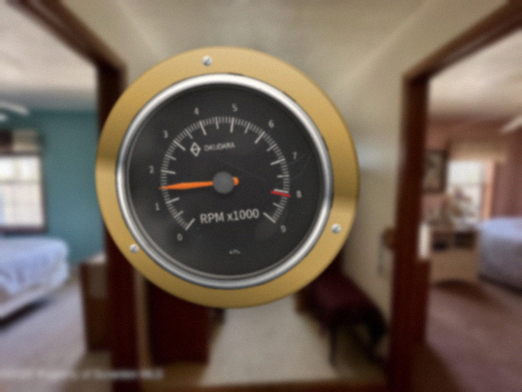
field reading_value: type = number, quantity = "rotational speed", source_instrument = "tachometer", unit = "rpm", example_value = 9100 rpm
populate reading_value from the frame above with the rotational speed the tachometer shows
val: 1500 rpm
